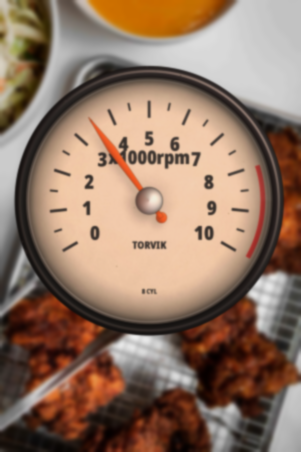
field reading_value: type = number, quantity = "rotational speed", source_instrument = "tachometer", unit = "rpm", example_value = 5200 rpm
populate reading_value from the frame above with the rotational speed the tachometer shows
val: 3500 rpm
